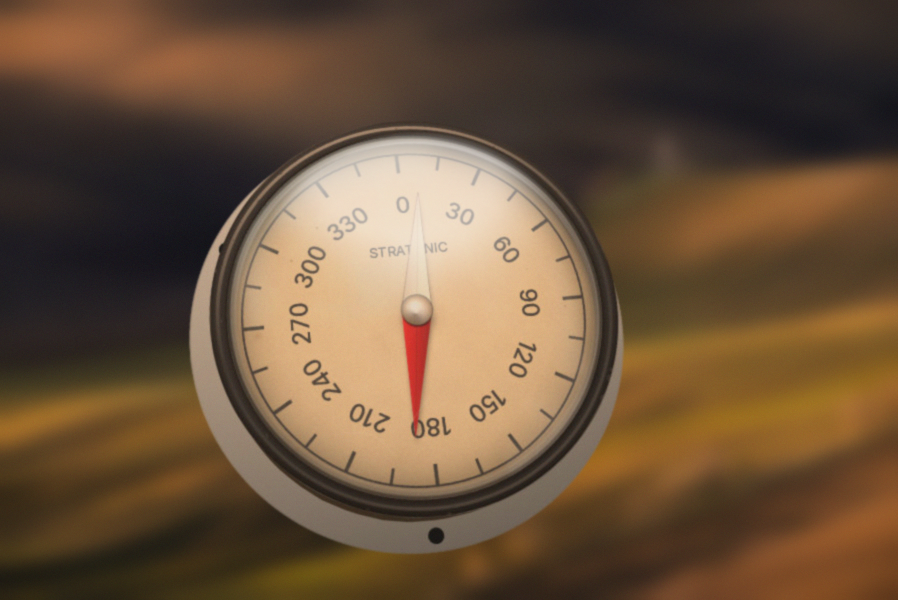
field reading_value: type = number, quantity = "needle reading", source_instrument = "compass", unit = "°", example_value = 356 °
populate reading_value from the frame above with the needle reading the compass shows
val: 187.5 °
